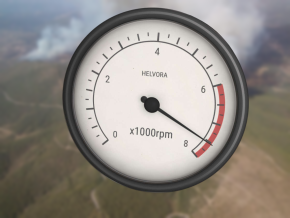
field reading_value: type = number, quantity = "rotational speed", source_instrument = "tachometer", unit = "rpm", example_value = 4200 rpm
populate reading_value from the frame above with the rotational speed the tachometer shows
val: 7500 rpm
